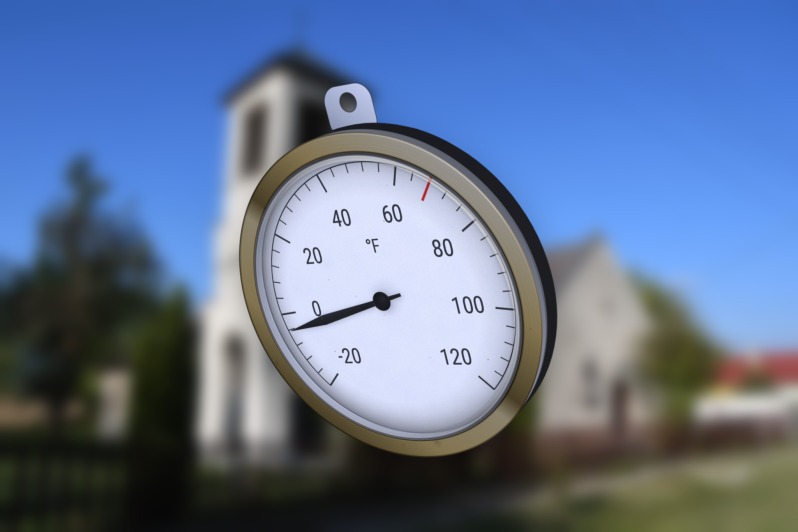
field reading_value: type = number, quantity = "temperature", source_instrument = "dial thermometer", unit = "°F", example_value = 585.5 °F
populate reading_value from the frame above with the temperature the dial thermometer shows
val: -4 °F
